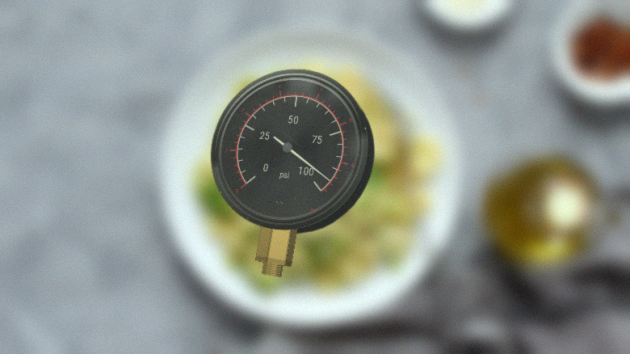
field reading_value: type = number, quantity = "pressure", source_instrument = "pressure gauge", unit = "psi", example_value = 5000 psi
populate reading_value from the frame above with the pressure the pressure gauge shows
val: 95 psi
